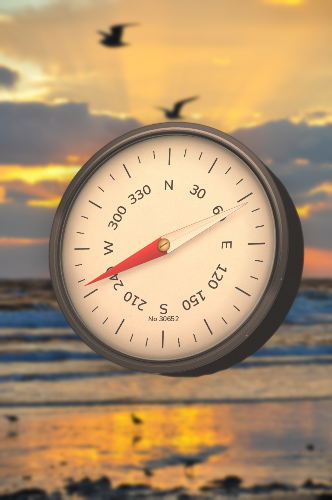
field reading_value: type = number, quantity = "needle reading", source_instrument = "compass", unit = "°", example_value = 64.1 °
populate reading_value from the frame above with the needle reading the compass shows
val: 245 °
